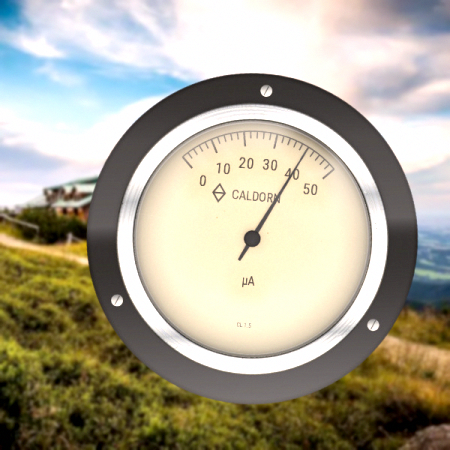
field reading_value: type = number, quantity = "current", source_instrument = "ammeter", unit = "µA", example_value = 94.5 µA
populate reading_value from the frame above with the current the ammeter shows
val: 40 µA
